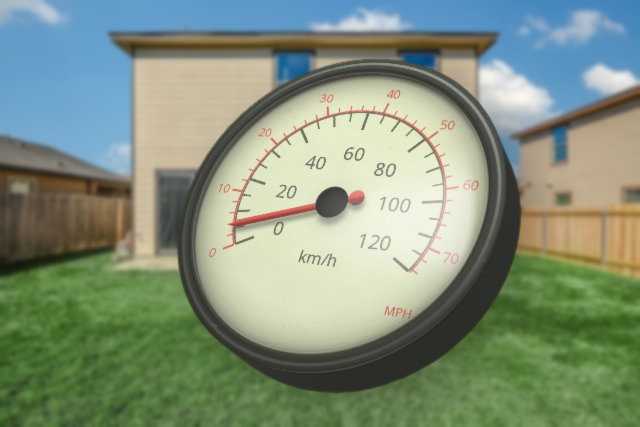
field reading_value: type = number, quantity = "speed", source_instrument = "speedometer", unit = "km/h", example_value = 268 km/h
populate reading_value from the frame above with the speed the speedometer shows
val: 5 km/h
